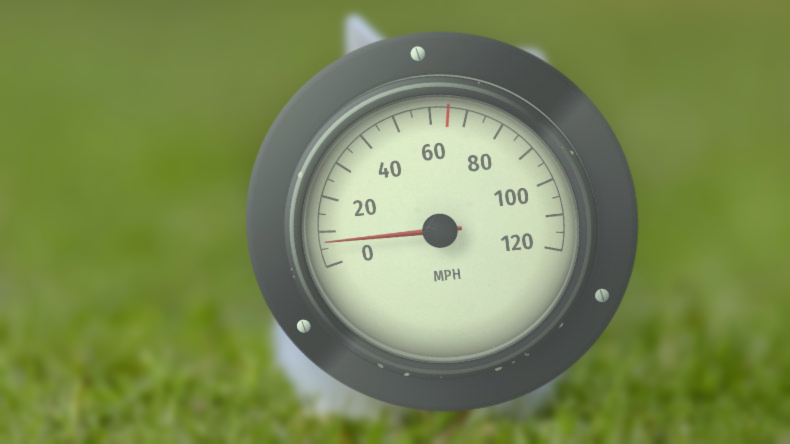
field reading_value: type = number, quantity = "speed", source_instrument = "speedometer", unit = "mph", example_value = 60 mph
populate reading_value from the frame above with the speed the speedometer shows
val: 7.5 mph
